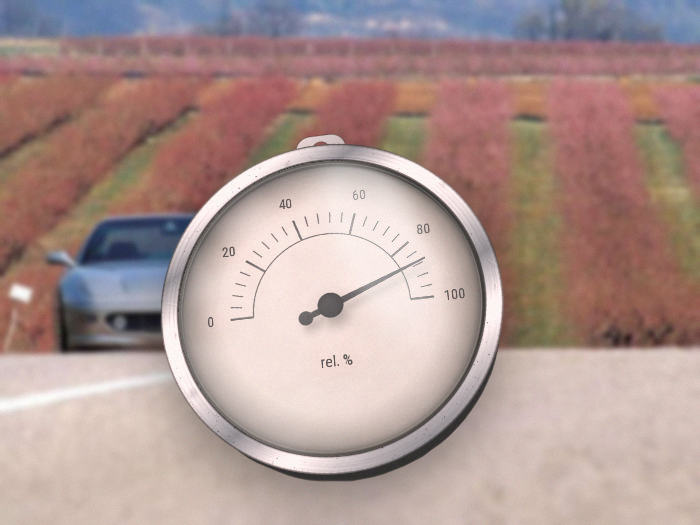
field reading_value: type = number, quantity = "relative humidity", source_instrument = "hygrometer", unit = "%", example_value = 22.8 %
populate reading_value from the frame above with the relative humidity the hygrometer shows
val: 88 %
